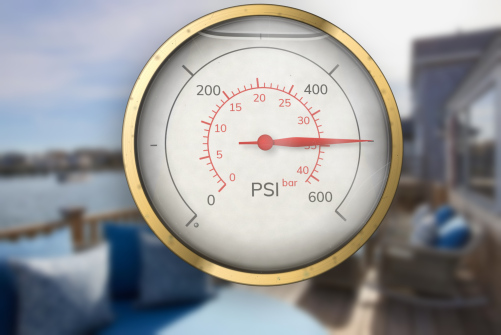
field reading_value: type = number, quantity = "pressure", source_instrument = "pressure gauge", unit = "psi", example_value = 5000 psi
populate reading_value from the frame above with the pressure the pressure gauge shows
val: 500 psi
